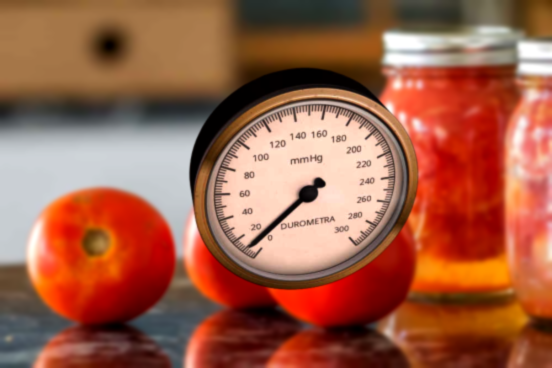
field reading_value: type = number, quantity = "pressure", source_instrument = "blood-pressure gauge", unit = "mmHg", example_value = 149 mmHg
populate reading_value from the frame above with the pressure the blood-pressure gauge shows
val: 10 mmHg
